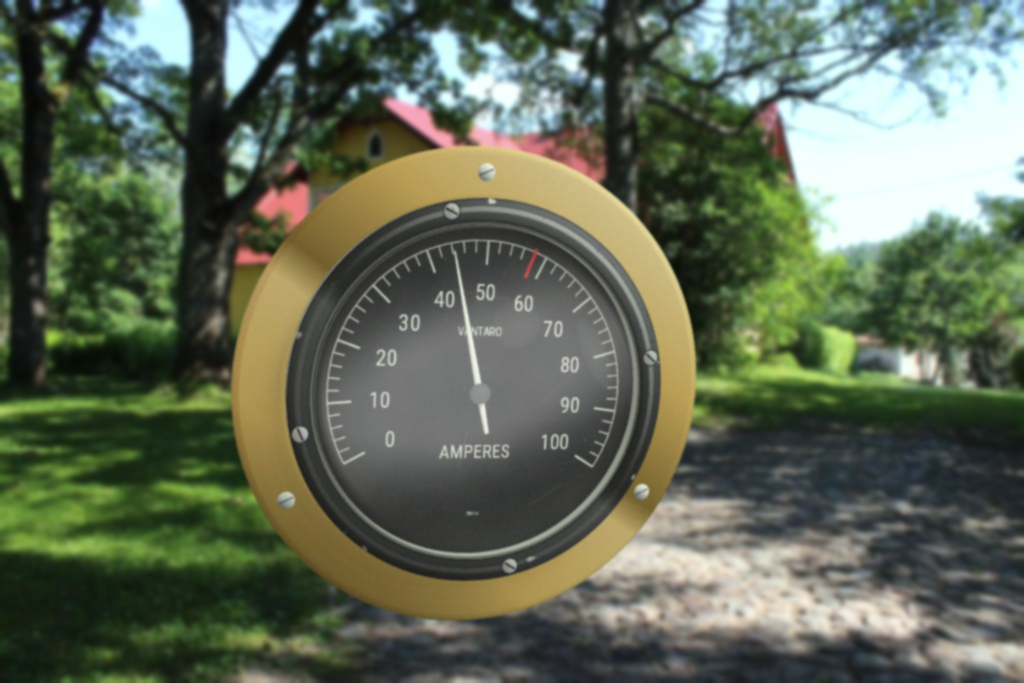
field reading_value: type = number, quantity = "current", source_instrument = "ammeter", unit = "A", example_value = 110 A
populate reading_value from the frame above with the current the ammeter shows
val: 44 A
